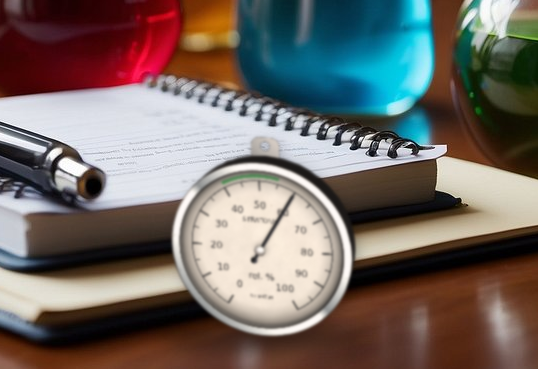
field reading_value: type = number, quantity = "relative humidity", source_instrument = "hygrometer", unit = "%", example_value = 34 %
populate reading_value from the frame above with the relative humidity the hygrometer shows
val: 60 %
